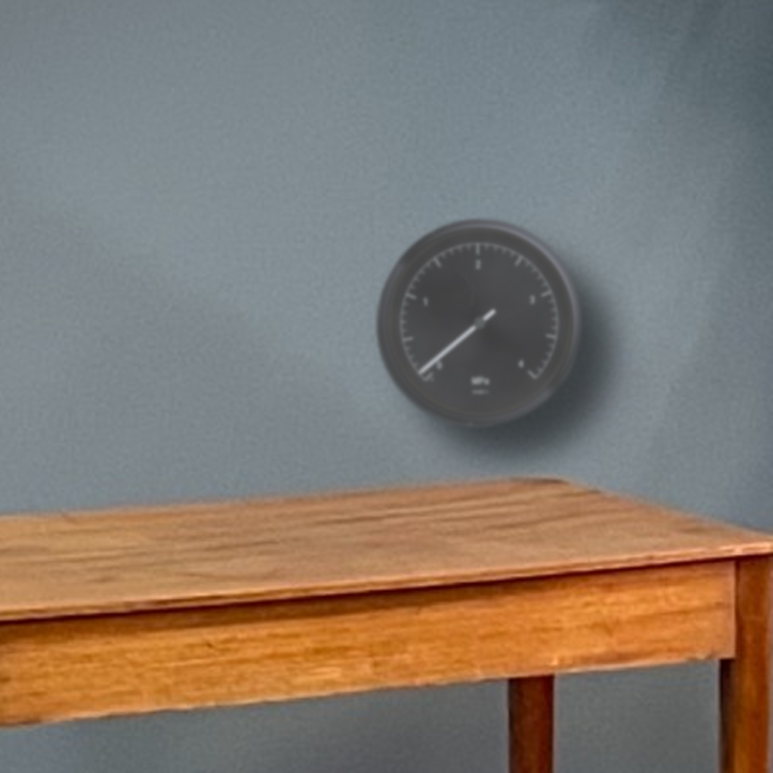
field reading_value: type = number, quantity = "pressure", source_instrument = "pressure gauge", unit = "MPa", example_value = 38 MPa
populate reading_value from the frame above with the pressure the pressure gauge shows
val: 0.1 MPa
